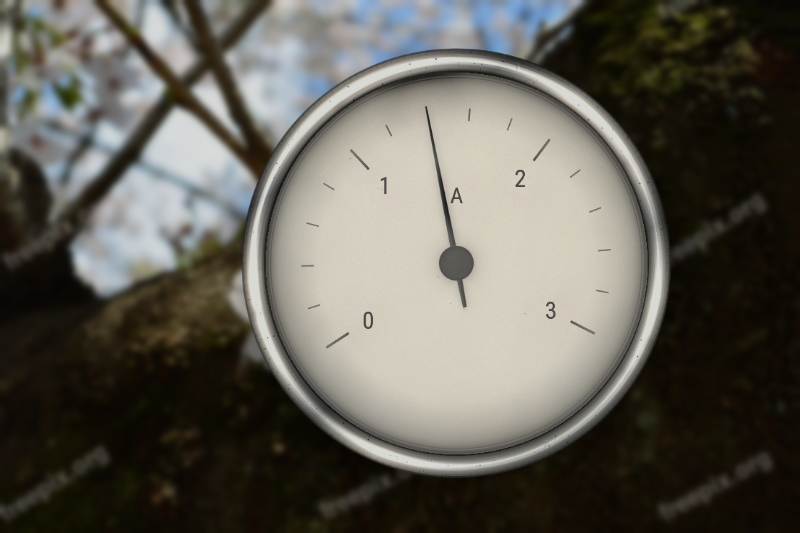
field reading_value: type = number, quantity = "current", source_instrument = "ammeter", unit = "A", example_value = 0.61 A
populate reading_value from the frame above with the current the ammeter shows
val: 1.4 A
